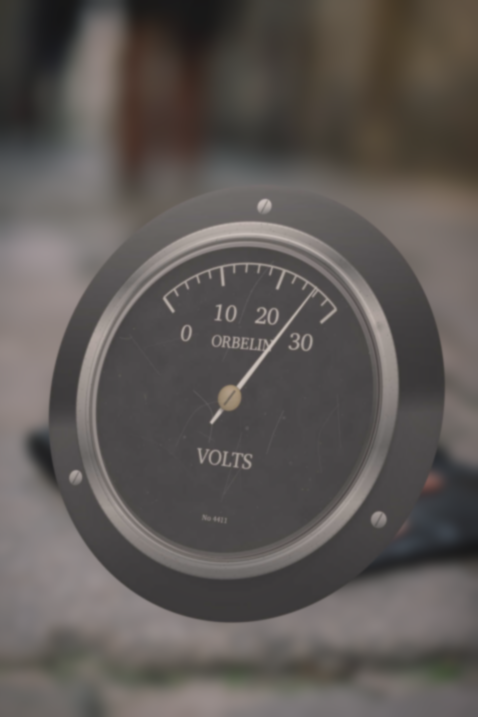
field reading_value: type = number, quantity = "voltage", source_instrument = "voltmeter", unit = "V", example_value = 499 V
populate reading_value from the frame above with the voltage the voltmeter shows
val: 26 V
